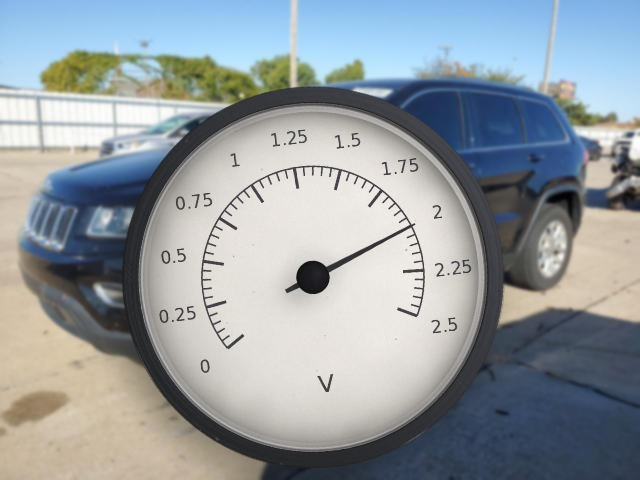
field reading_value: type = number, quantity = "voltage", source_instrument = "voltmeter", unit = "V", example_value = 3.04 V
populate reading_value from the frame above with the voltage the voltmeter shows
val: 2 V
